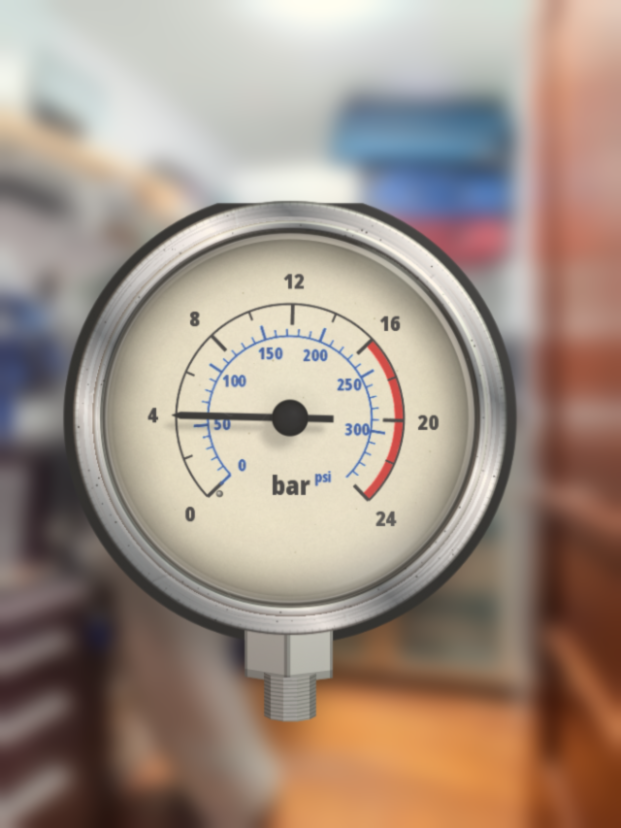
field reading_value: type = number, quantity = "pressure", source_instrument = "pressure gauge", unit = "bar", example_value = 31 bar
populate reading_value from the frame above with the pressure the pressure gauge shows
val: 4 bar
